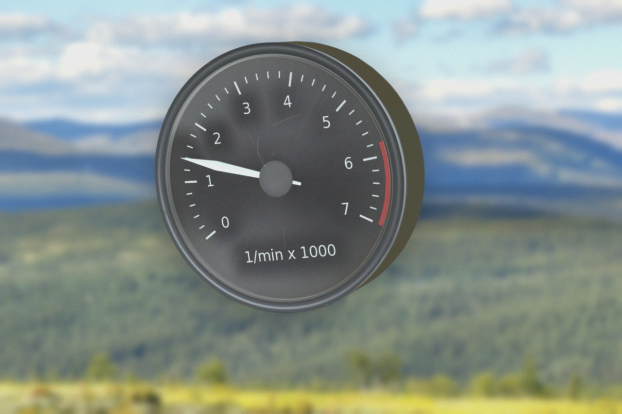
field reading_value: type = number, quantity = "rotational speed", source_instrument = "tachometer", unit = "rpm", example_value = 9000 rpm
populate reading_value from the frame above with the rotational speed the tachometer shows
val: 1400 rpm
